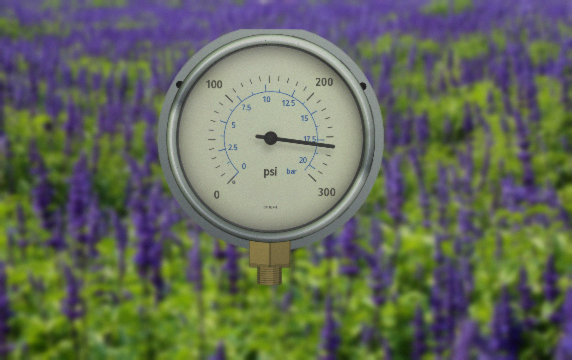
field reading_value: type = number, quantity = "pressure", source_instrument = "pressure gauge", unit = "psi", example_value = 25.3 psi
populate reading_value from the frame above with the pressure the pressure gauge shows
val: 260 psi
